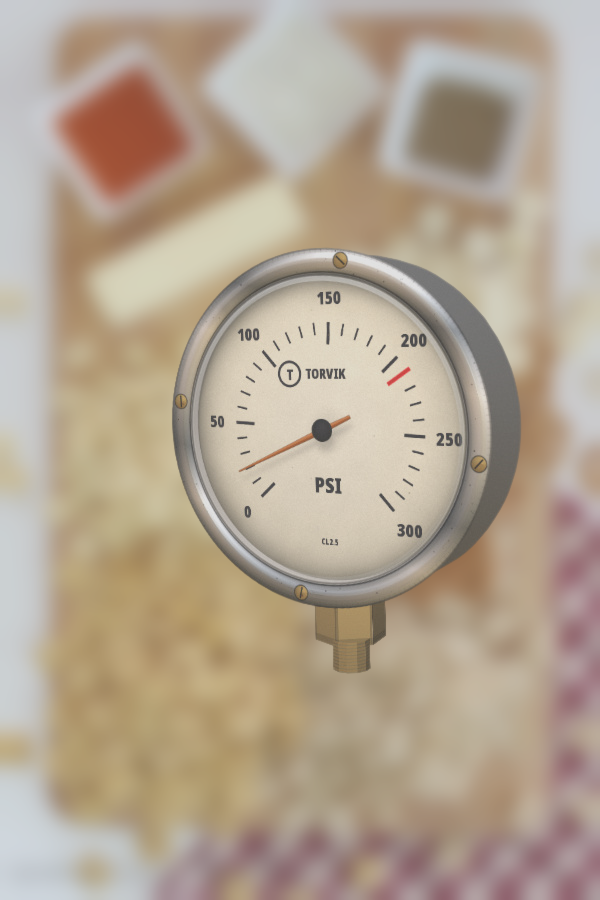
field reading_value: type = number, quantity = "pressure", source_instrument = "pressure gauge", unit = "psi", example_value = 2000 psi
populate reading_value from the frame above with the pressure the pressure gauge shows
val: 20 psi
